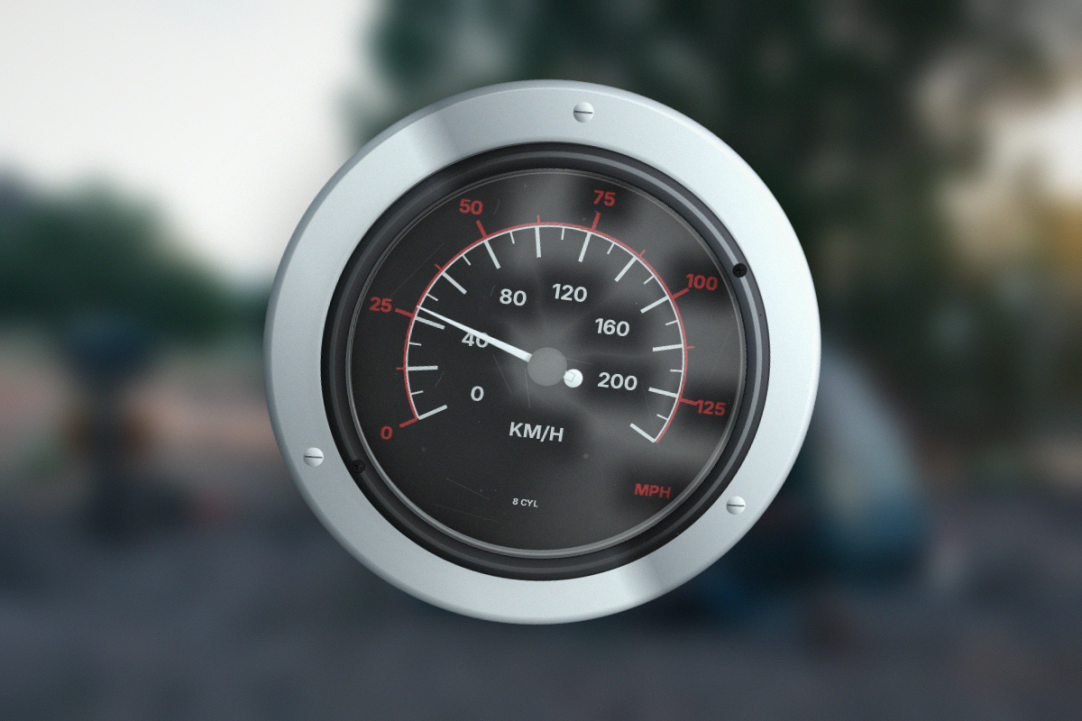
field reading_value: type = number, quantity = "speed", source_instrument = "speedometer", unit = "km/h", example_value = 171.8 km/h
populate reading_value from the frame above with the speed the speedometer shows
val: 45 km/h
